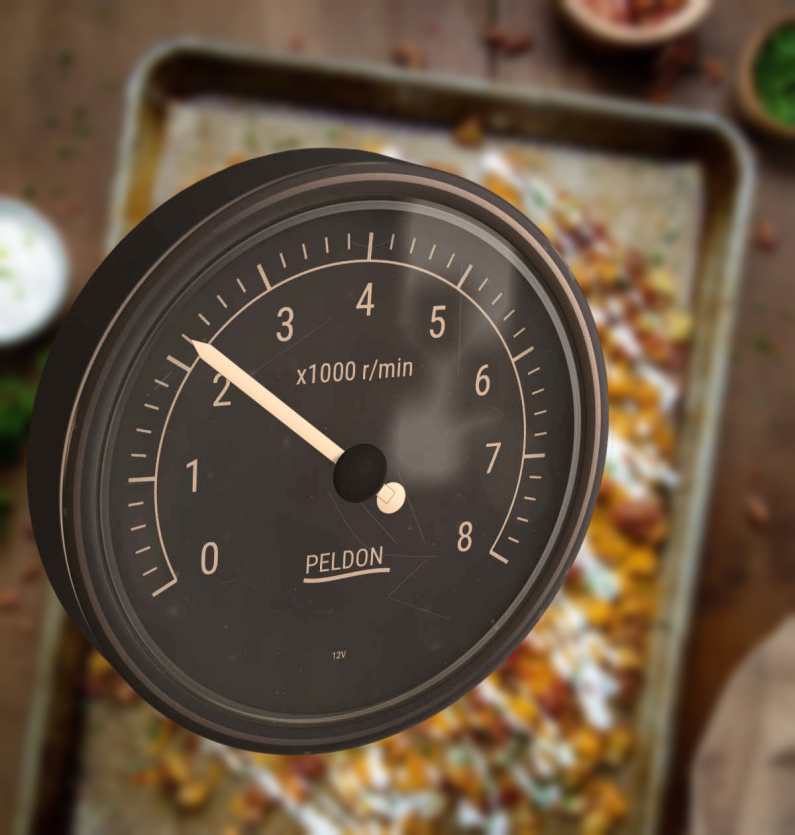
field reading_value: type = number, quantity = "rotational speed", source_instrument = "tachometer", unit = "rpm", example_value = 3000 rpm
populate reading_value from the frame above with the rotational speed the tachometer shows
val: 2200 rpm
